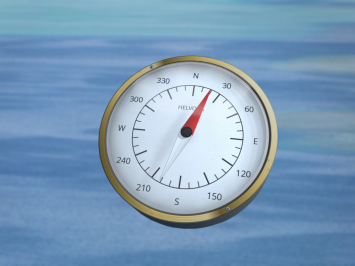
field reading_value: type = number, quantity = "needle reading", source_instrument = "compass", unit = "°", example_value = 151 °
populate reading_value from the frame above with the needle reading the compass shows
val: 20 °
